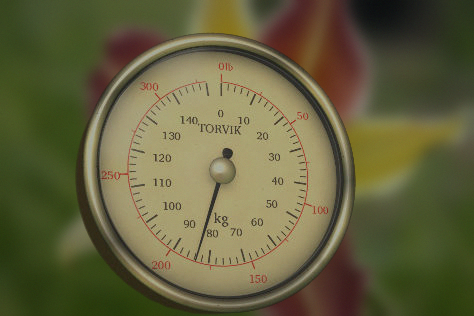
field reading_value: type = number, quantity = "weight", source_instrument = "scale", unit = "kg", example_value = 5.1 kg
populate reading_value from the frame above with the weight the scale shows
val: 84 kg
